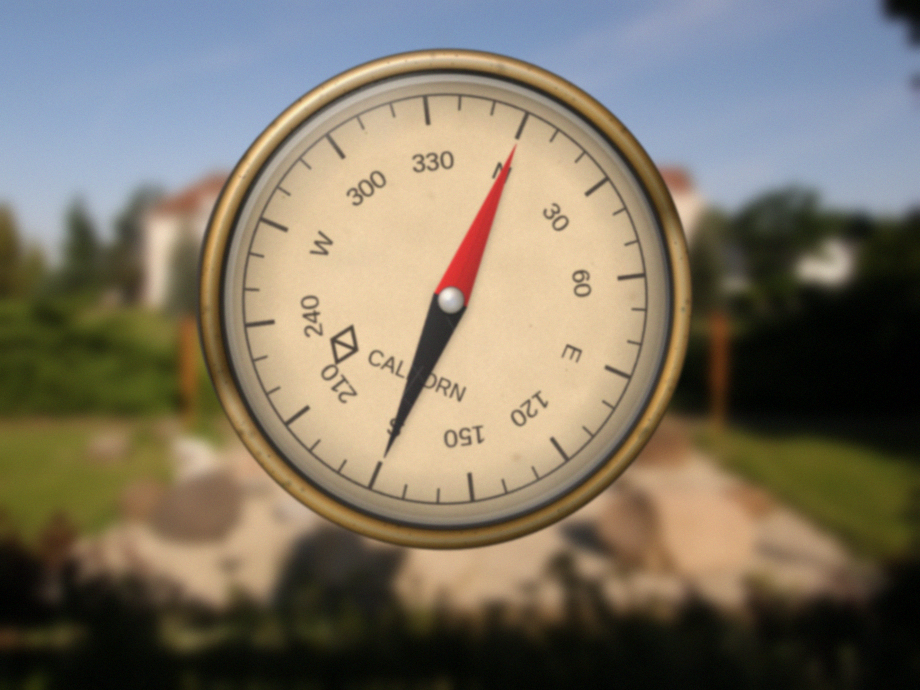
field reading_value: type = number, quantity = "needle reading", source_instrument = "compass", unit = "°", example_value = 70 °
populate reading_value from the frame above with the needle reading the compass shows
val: 0 °
